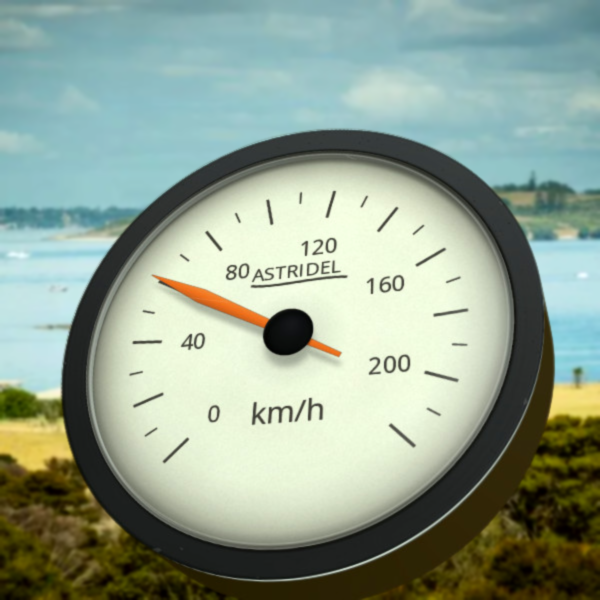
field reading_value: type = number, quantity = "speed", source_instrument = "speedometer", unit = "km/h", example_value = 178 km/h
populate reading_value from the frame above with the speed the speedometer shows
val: 60 km/h
